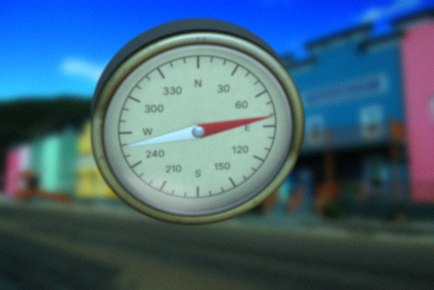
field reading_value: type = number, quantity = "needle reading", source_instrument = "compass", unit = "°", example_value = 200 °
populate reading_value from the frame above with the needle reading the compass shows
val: 80 °
